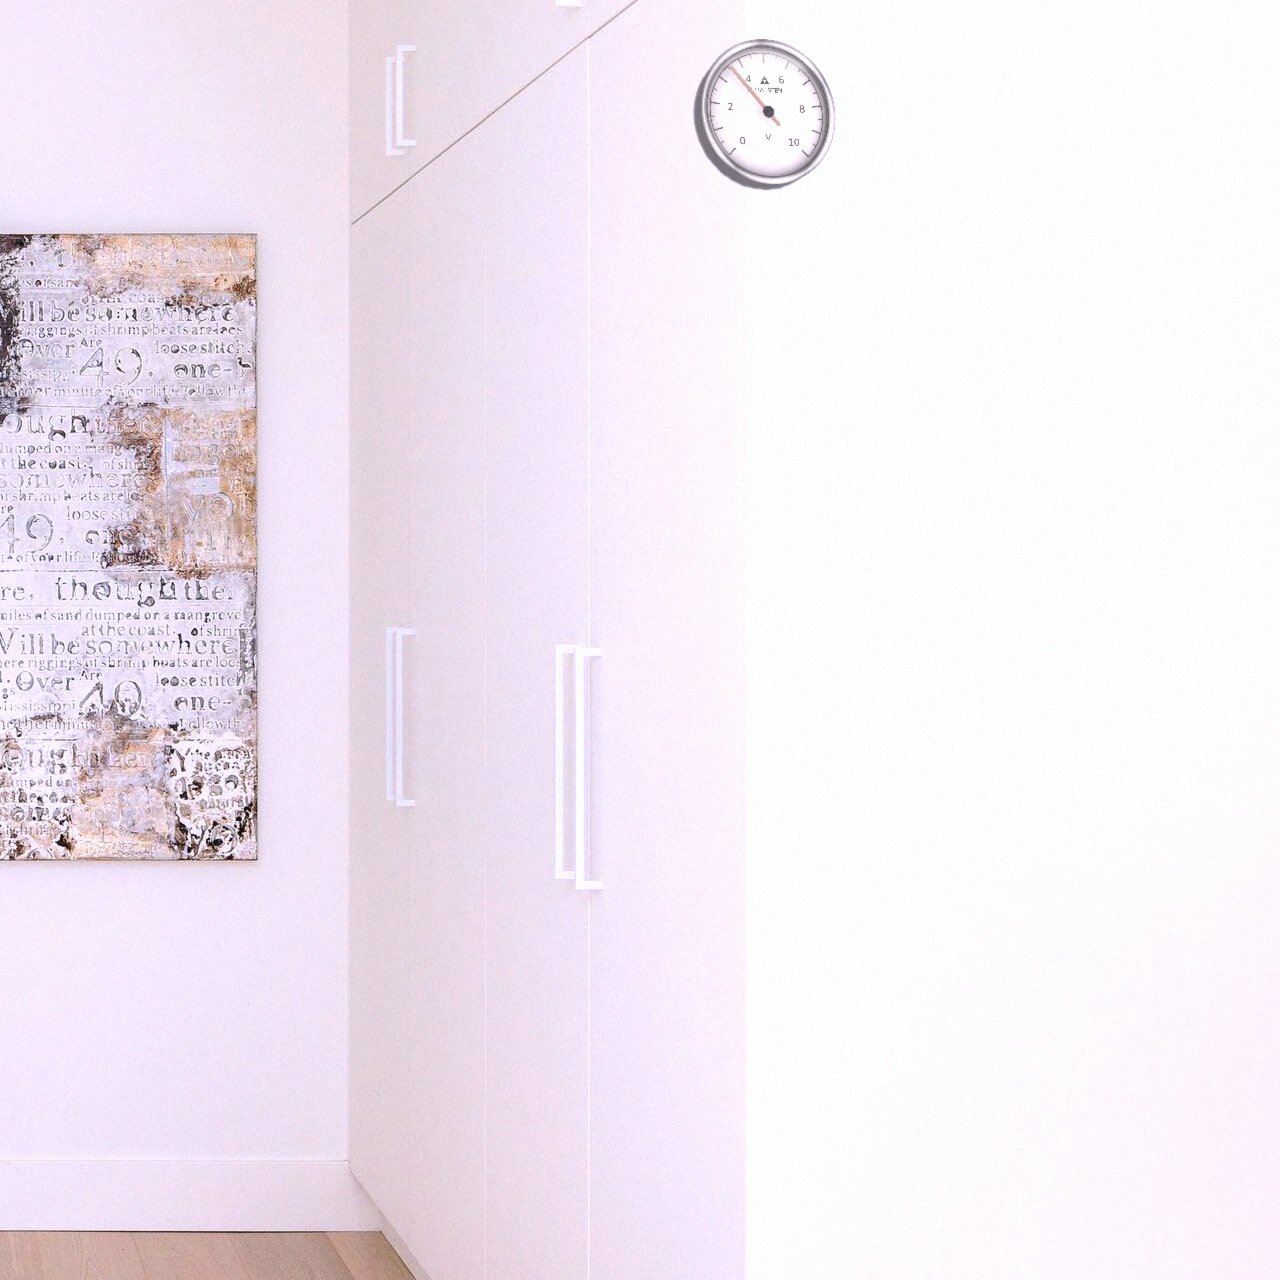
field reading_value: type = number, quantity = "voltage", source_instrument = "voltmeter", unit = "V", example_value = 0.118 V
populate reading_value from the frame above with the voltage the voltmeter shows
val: 3.5 V
